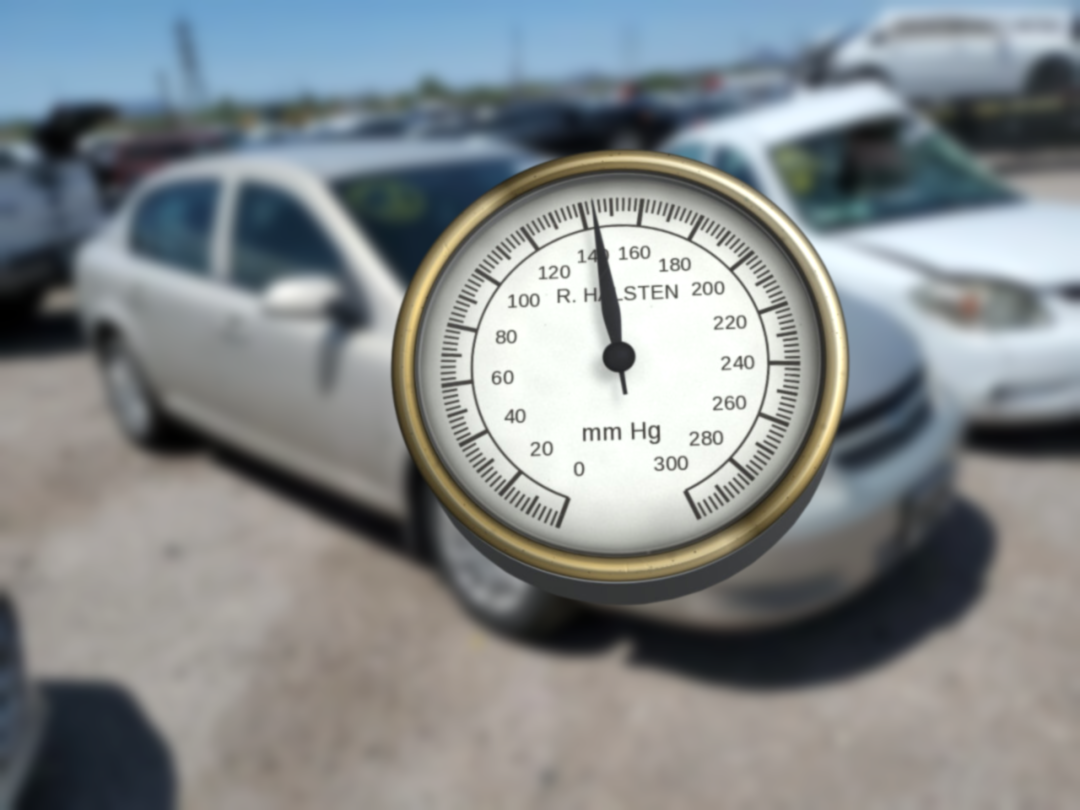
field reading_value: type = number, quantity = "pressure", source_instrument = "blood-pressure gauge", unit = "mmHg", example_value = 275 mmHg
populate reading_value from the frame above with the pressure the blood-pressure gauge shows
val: 144 mmHg
